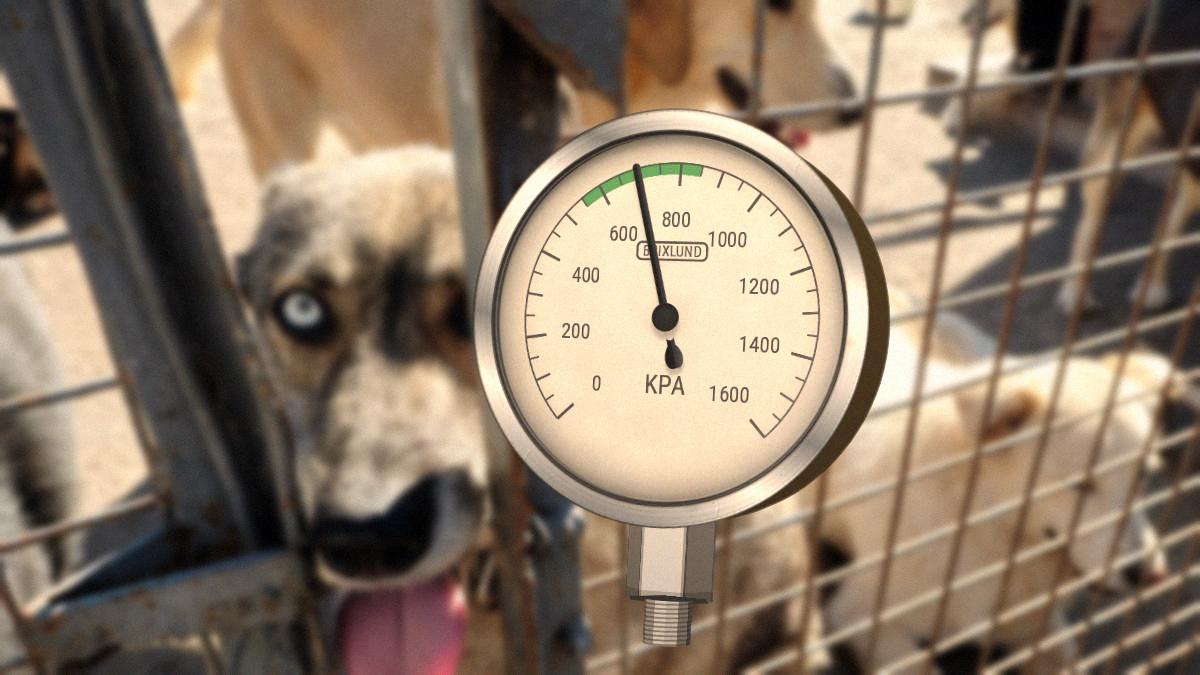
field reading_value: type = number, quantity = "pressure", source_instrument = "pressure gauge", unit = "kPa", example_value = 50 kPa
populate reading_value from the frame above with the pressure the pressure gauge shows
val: 700 kPa
